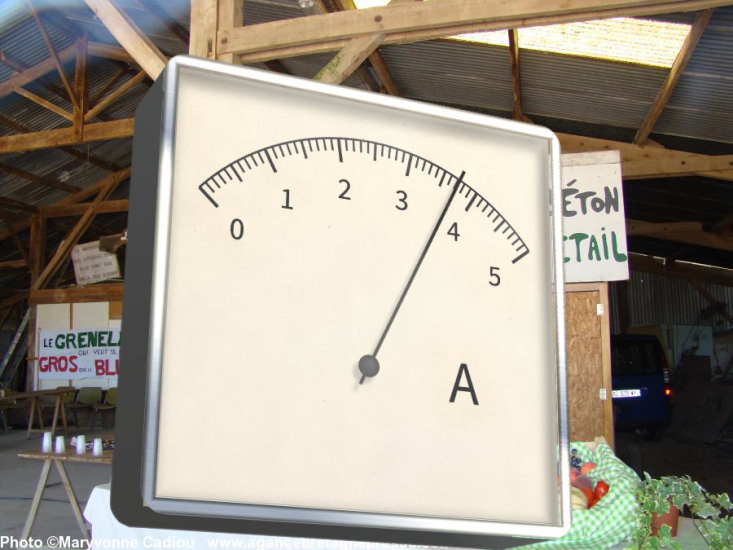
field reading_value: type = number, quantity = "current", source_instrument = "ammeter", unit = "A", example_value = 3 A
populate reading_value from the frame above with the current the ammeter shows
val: 3.7 A
